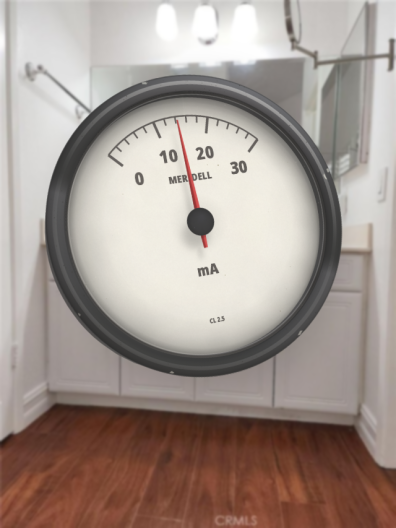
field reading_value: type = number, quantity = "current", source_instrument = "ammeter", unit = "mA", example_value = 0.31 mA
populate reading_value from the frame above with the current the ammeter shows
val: 14 mA
